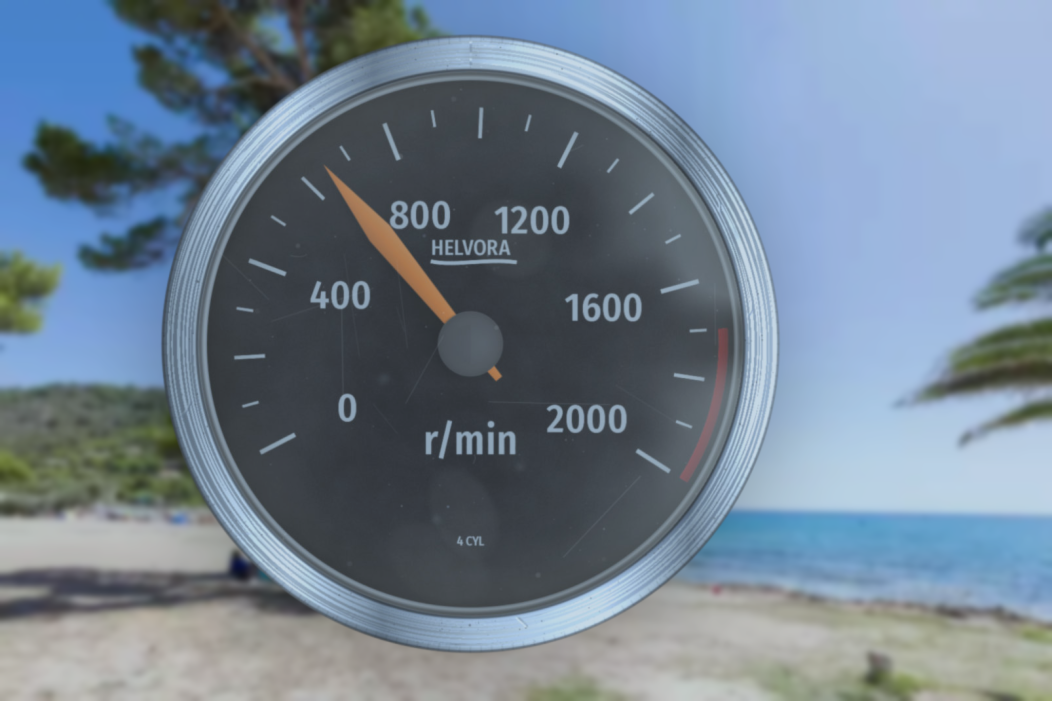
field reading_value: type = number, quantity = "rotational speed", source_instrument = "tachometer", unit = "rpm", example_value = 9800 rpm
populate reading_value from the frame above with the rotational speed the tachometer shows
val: 650 rpm
